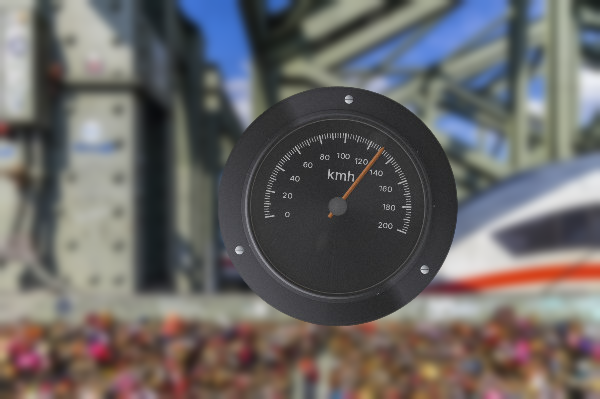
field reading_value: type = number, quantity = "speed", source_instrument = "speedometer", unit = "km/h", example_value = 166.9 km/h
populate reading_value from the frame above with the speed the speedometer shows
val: 130 km/h
